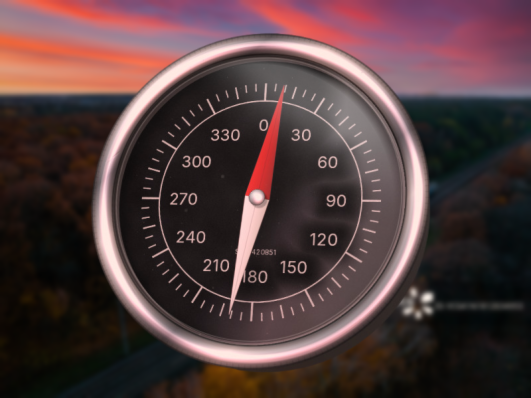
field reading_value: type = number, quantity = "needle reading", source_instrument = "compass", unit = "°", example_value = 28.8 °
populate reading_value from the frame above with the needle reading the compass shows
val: 10 °
